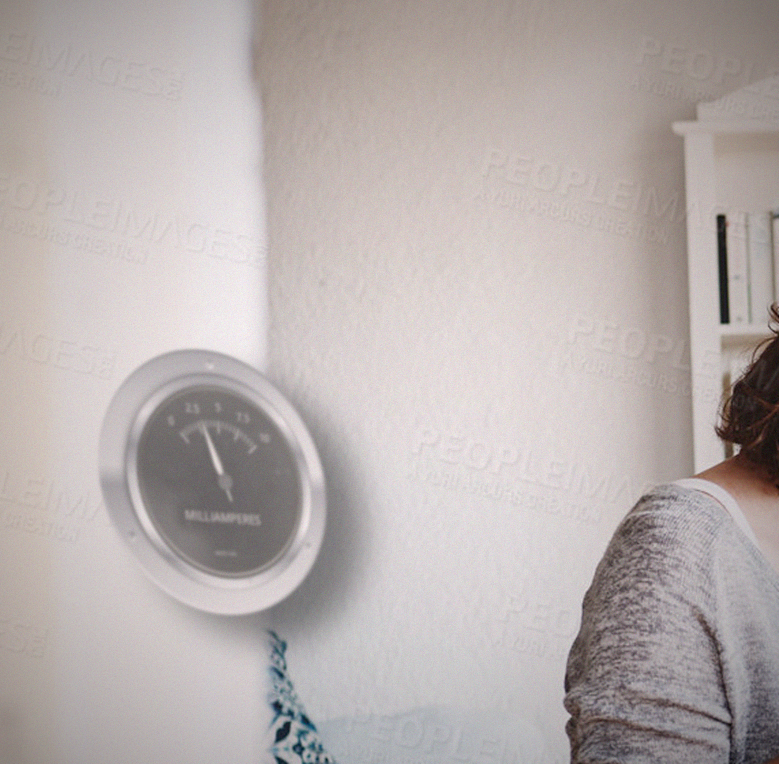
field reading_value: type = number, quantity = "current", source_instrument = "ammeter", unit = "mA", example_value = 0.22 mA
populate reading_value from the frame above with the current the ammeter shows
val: 2.5 mA
